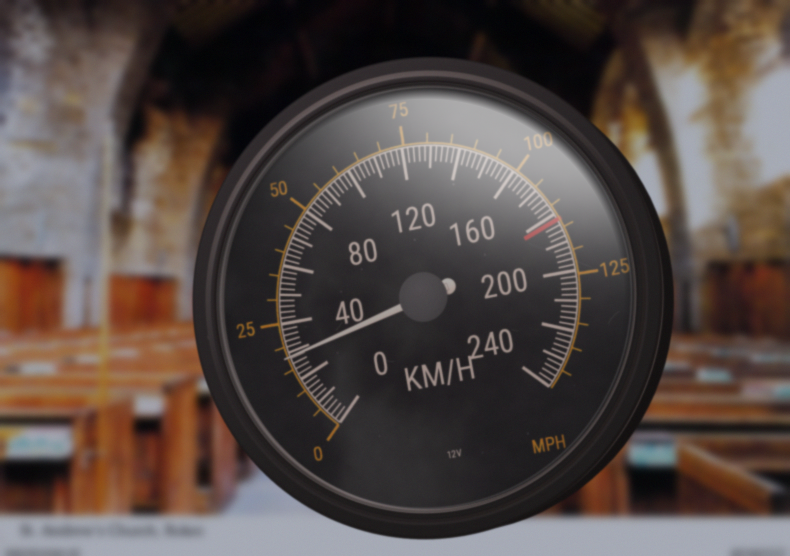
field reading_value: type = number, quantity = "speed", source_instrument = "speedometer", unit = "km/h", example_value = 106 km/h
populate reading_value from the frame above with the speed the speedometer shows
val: 28 km/h
